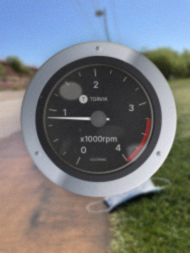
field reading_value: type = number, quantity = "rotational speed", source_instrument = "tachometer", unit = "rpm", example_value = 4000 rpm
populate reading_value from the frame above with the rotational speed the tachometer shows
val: 875 rpm
